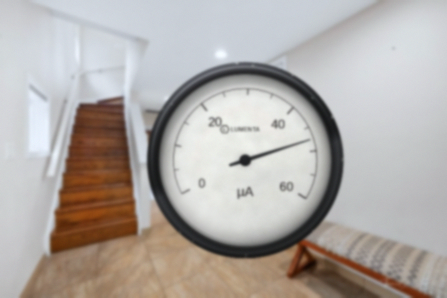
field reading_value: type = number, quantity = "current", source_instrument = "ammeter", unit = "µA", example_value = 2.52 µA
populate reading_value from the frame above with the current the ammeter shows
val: 47.5 µA
